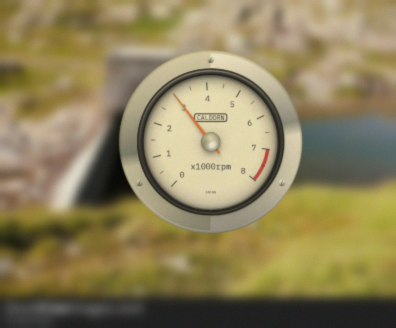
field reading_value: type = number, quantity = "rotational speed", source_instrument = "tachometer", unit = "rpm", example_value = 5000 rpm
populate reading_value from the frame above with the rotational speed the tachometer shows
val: 3000 rpm
